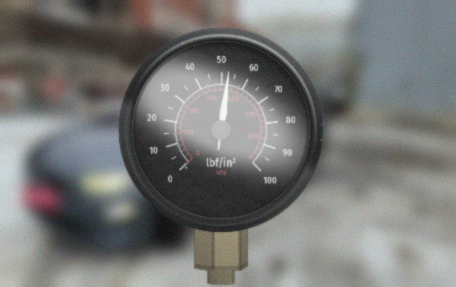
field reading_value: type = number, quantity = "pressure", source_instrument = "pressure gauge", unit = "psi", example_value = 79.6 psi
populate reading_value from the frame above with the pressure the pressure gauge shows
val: 52.5 psi
